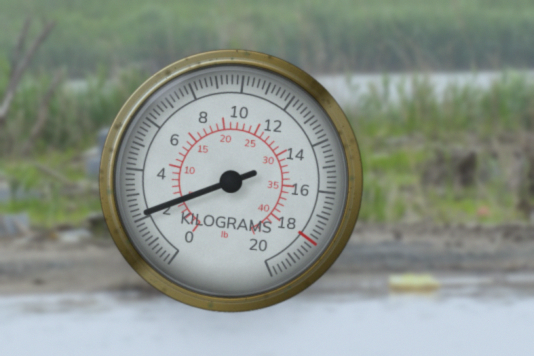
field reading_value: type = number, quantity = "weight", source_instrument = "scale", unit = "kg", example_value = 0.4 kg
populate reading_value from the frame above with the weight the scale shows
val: 2.2 kg
